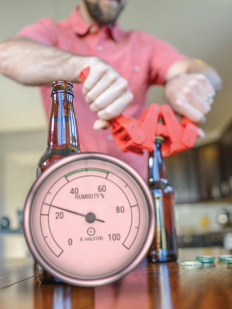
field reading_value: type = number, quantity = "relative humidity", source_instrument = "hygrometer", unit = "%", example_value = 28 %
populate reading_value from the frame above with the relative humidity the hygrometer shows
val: 25 %
